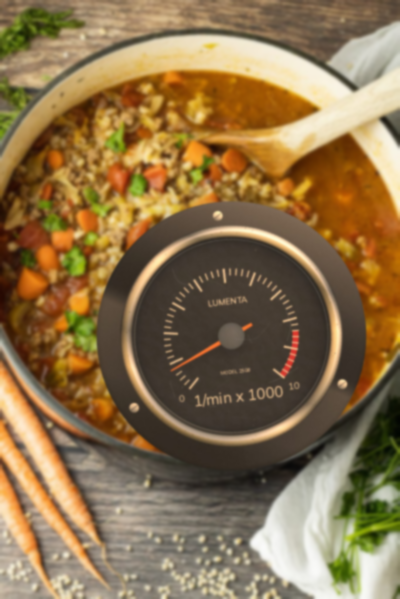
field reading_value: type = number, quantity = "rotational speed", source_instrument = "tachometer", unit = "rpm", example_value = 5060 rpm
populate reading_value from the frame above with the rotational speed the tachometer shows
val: 800 rpm
